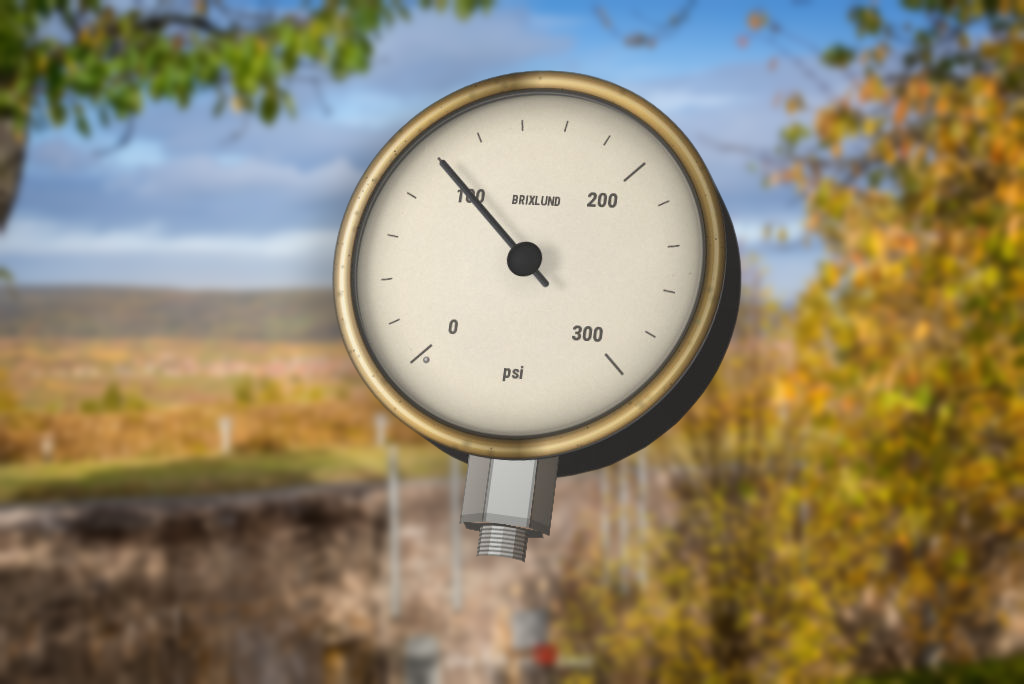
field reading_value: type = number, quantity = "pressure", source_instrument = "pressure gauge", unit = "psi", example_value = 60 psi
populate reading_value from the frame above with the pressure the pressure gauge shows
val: 100 psi
